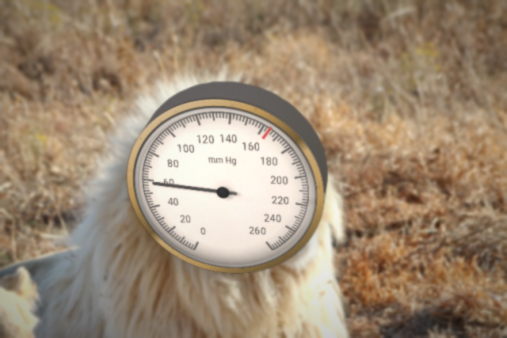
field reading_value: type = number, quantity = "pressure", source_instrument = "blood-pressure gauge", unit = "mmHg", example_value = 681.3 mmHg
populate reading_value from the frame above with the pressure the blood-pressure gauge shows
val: 60 mmHg
